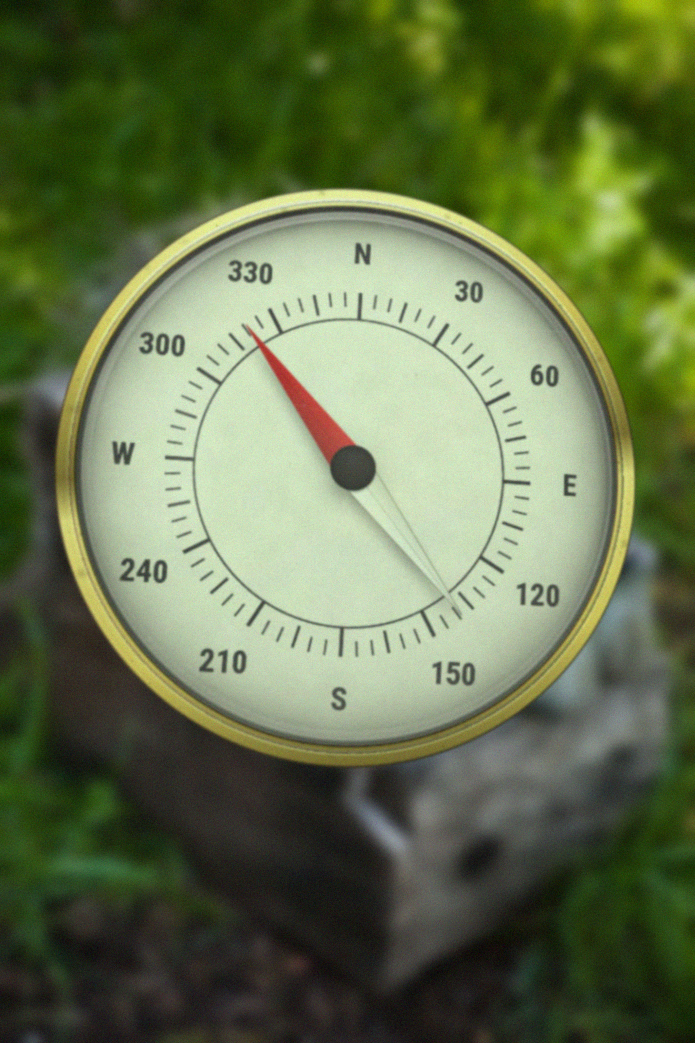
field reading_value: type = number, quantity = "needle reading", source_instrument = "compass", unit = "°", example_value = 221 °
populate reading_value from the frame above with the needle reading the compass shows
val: 320 °
